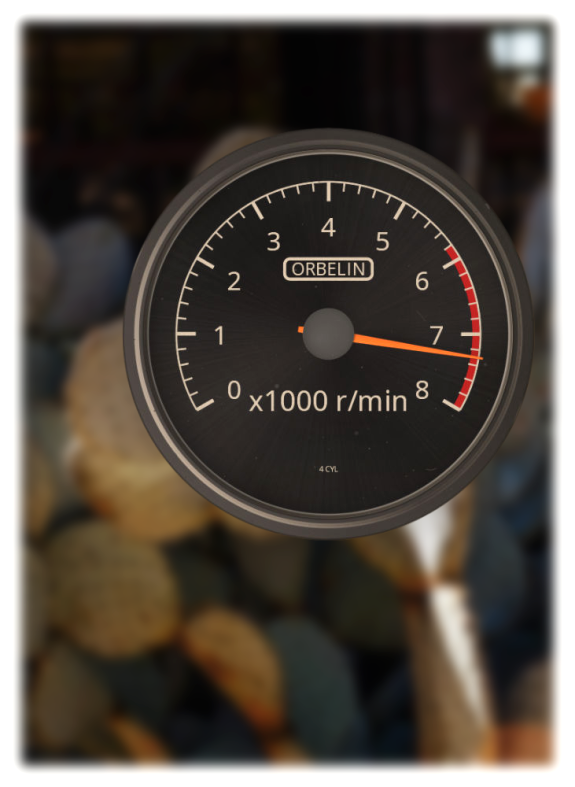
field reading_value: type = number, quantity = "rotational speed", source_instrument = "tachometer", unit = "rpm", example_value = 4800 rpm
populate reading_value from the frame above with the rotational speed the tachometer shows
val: 7300 rpm
